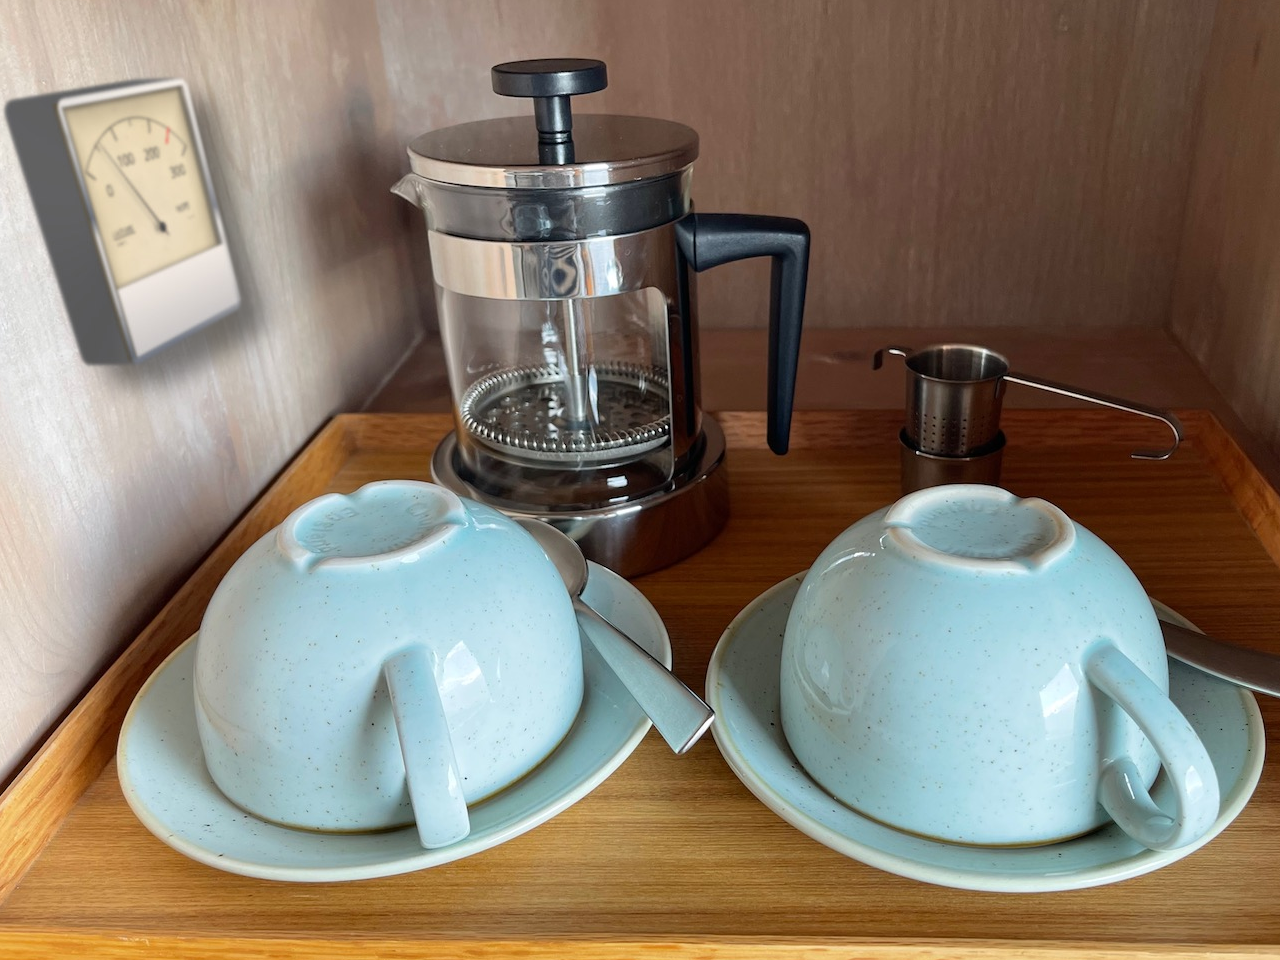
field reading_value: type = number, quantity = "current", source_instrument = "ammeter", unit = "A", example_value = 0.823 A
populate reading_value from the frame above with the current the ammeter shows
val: 50 A
